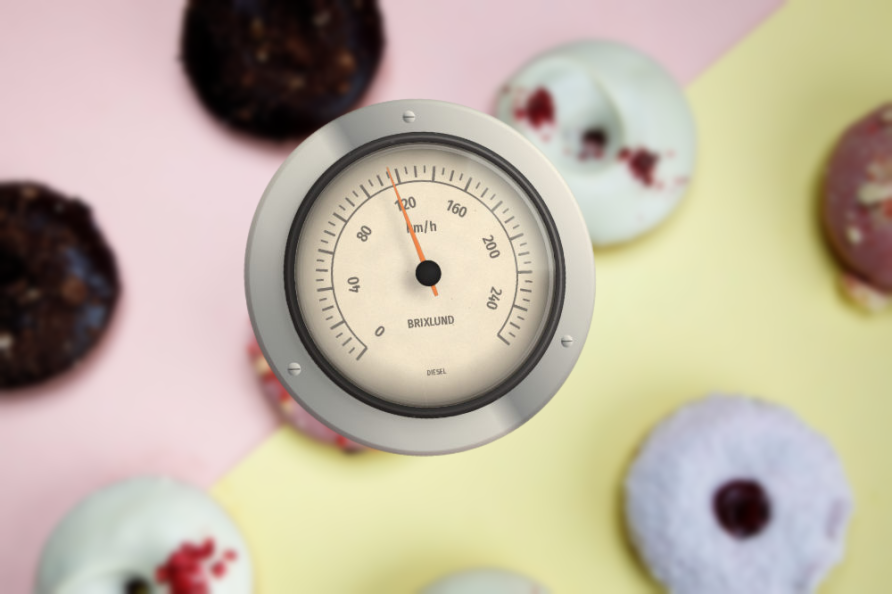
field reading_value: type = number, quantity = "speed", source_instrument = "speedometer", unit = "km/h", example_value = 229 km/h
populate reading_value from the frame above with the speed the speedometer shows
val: 115 km/h
